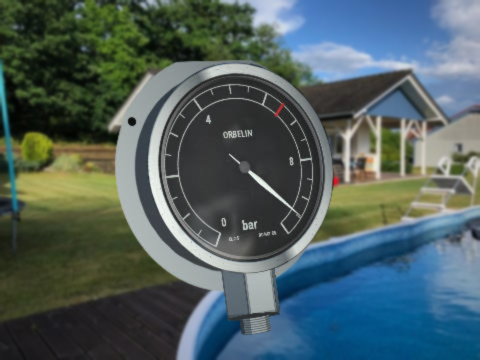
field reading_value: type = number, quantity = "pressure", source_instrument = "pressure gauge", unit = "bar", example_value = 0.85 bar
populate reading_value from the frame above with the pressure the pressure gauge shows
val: 9.5 bar
